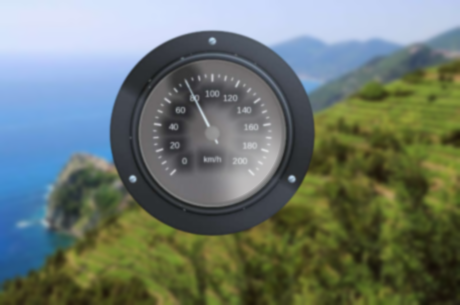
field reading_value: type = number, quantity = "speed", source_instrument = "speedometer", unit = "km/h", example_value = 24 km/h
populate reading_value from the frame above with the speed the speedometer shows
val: 80 km/h
